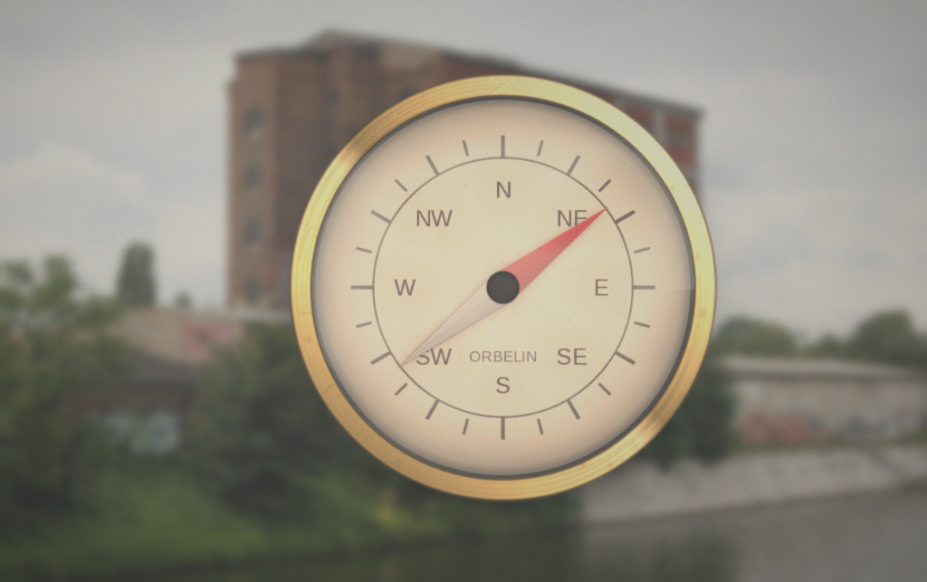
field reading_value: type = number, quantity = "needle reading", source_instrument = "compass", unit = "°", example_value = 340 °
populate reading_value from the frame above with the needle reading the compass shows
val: 52.5 °
